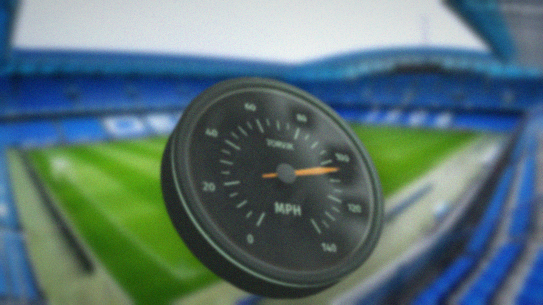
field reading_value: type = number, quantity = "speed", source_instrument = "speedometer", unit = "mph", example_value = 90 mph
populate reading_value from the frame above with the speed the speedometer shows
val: 105 mph
